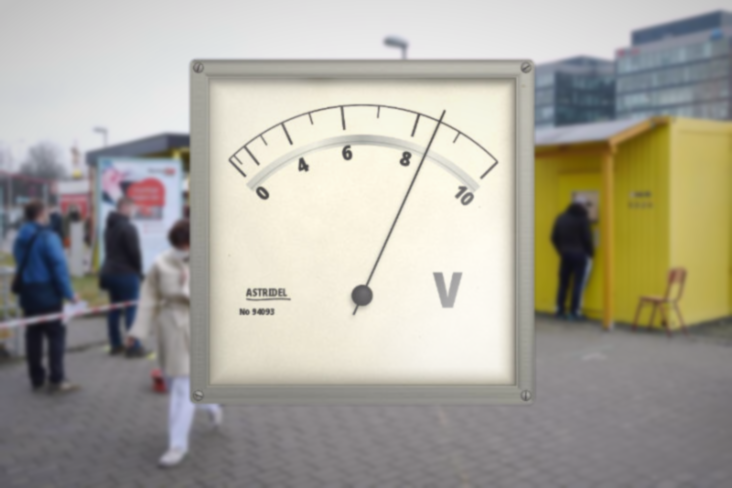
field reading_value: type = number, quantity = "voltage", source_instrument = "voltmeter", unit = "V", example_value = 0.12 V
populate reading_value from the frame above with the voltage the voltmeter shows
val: 8.5 V
